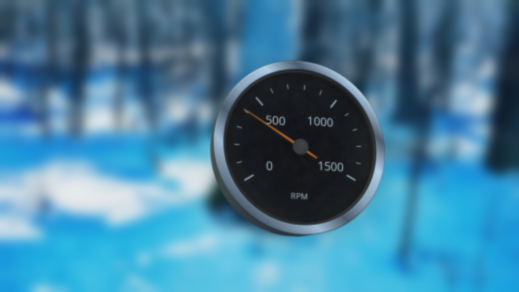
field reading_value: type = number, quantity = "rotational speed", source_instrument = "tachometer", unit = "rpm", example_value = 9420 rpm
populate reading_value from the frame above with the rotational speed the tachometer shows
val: 400 rpm
